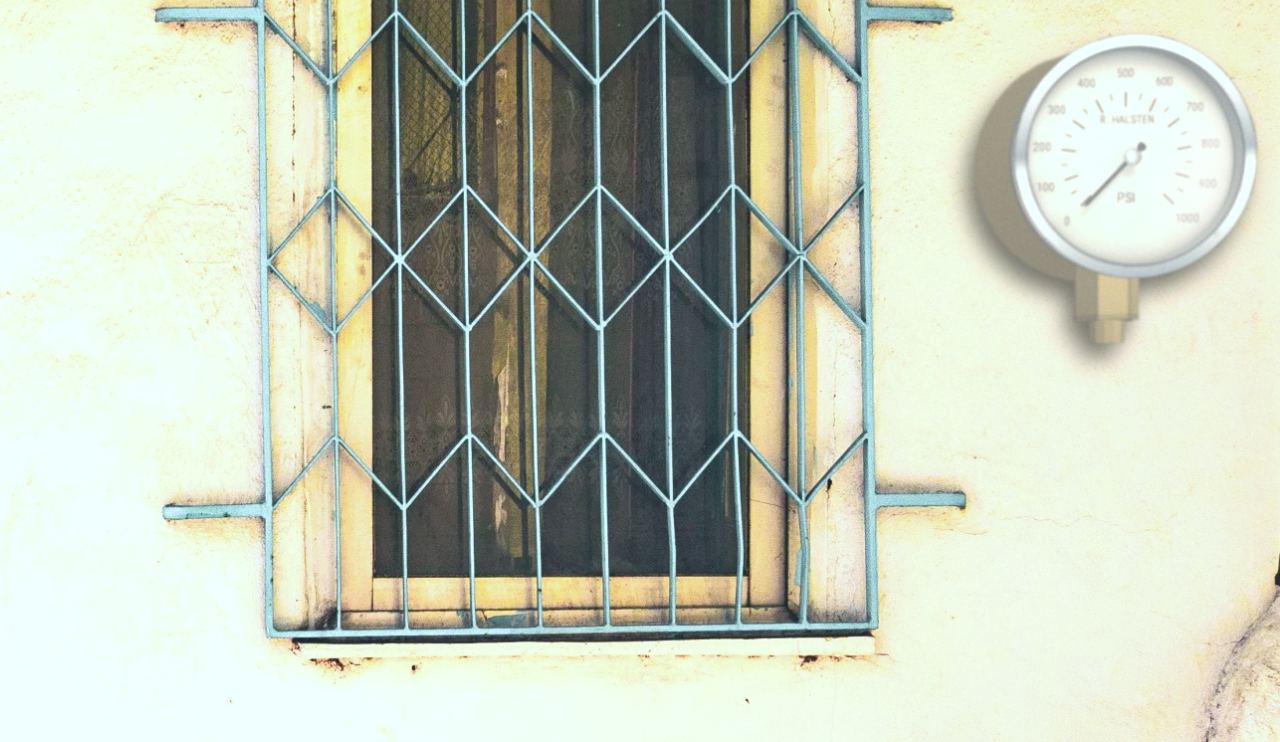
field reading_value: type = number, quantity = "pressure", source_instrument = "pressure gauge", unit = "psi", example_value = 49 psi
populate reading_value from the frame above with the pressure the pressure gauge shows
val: 0 psi
